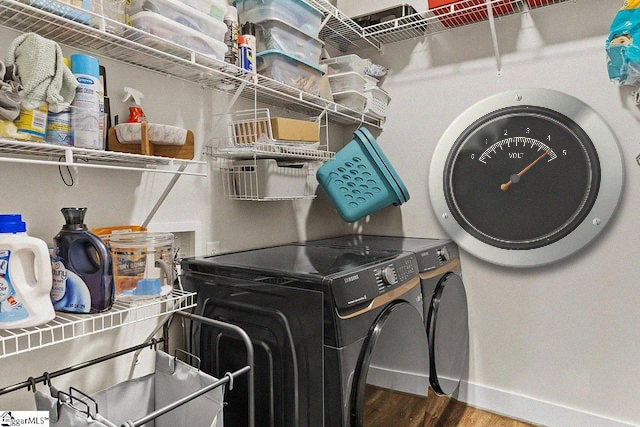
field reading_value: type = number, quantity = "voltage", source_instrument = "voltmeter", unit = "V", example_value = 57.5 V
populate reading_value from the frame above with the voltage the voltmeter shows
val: 4.5 V
